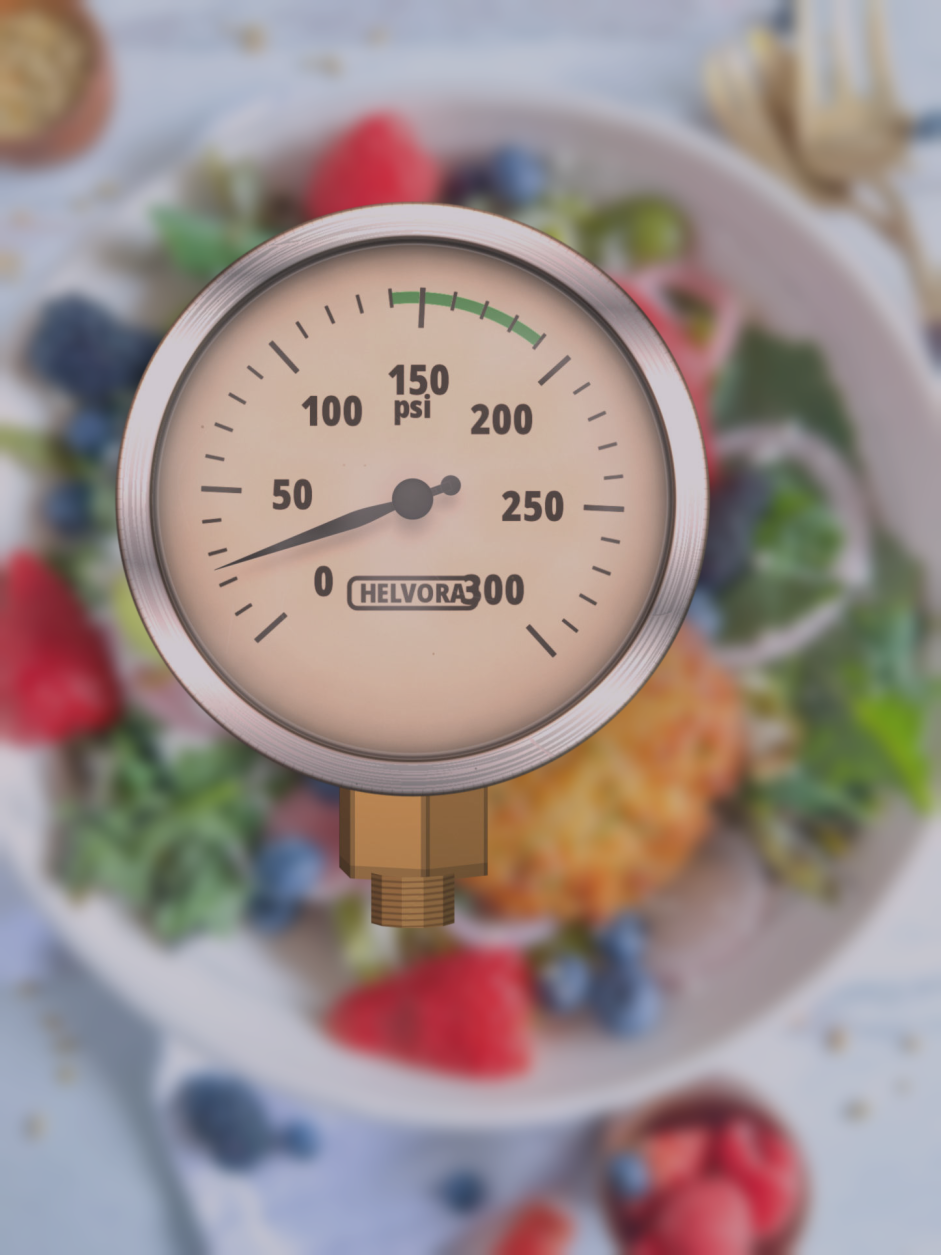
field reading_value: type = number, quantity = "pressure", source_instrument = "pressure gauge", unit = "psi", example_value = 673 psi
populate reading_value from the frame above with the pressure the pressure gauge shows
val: 25 psi
